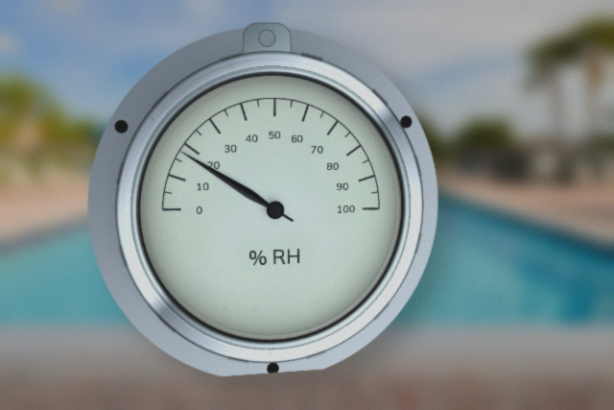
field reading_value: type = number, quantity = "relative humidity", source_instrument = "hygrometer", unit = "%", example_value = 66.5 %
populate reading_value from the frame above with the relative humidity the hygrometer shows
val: 17.5 %
